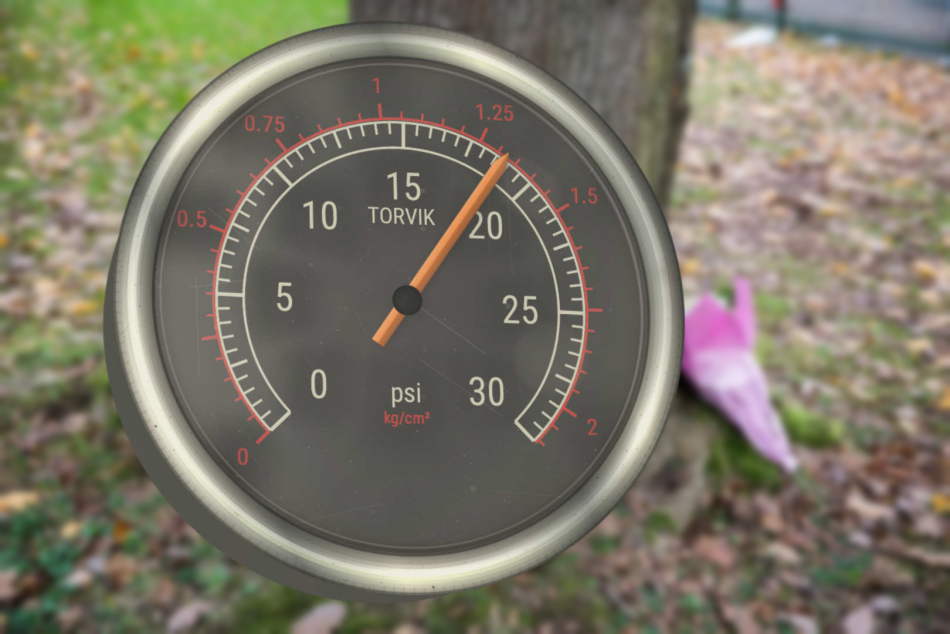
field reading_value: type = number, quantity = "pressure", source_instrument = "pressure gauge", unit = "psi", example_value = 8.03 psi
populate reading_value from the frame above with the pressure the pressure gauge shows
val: 18.75 psi
